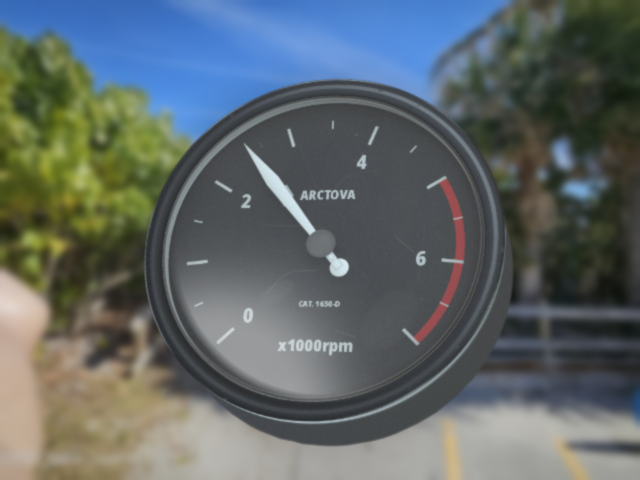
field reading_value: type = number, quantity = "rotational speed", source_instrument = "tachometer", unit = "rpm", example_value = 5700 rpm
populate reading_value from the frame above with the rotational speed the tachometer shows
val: 2500 rpm
